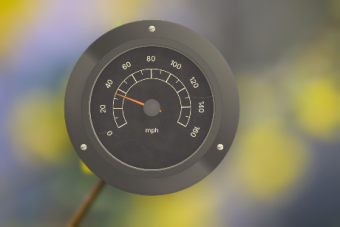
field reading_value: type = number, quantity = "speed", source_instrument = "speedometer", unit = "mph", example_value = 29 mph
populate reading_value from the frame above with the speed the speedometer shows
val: 35 mph
